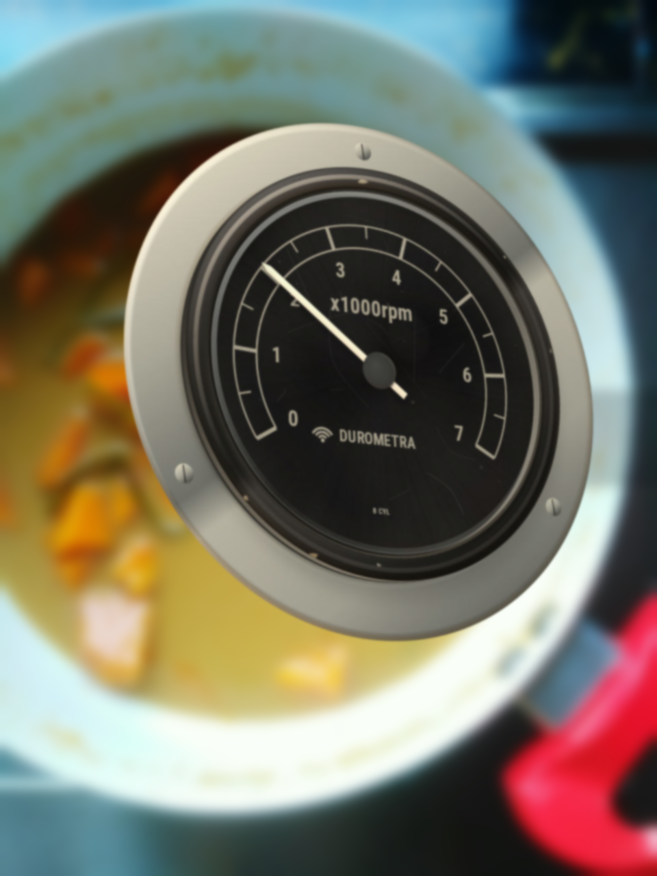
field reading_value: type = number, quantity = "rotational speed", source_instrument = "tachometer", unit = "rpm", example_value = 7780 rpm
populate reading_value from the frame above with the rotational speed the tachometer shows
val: 2000 rpm
